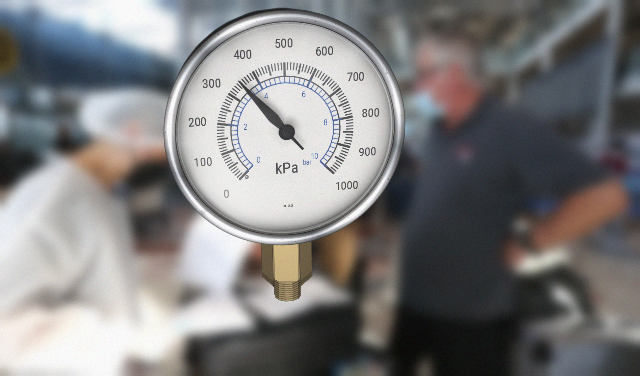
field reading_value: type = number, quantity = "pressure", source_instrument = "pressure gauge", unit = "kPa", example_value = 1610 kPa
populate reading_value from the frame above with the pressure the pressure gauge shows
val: 350 kPa
